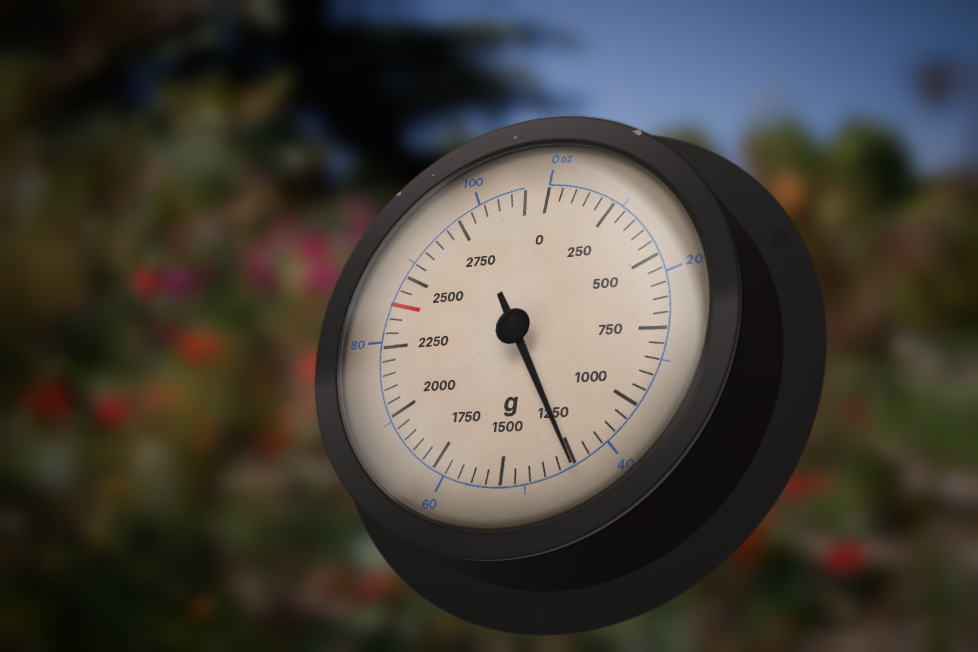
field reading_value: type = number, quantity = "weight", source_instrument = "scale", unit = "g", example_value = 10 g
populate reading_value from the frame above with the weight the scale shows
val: 1250 g
